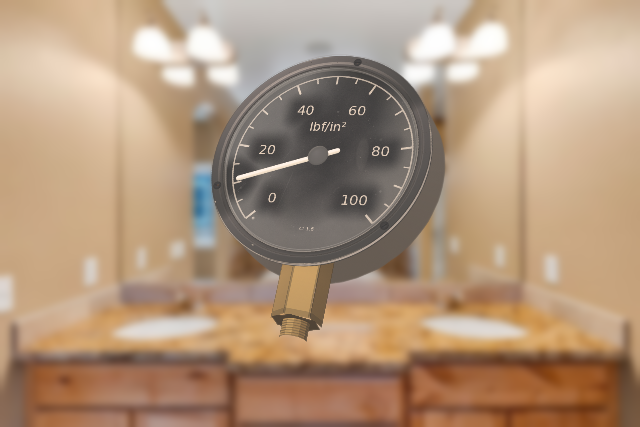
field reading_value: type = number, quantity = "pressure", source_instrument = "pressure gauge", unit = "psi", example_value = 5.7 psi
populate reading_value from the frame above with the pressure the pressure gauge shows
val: 10 psi
